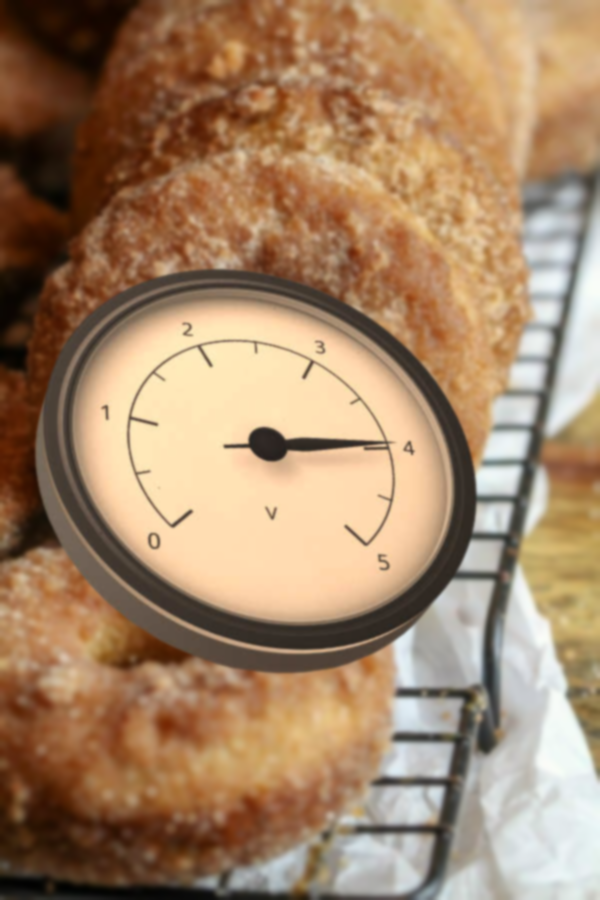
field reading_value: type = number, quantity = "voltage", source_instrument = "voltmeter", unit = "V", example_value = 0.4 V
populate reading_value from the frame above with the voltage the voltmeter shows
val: 4 V
